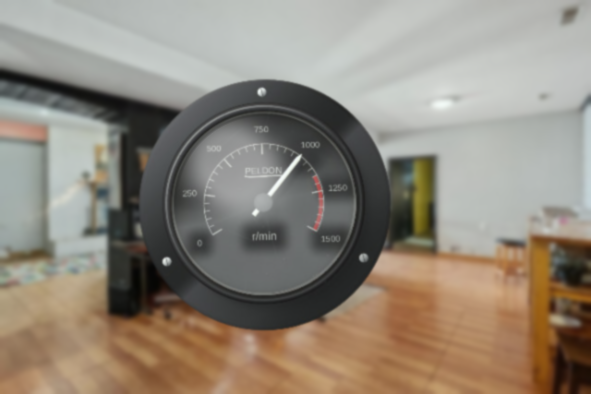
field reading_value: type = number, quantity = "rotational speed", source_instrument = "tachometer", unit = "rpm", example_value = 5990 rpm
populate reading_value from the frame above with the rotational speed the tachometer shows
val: 1000 rpm
